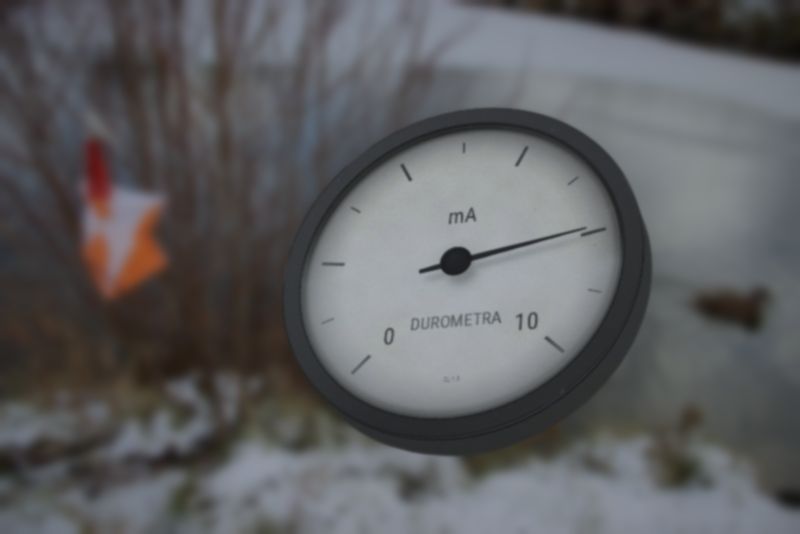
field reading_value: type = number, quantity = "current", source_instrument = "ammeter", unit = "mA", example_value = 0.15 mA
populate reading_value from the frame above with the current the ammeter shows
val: 8 mA
